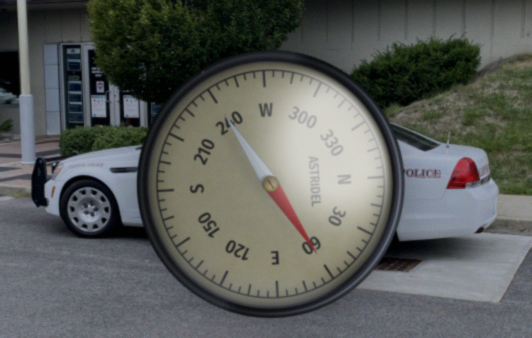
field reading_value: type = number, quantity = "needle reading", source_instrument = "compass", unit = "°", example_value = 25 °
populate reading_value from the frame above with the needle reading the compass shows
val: 60 °
